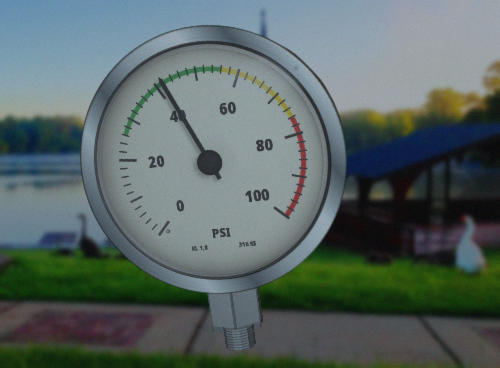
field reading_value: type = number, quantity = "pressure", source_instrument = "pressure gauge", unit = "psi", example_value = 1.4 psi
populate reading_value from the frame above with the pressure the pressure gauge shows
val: 42 psi
